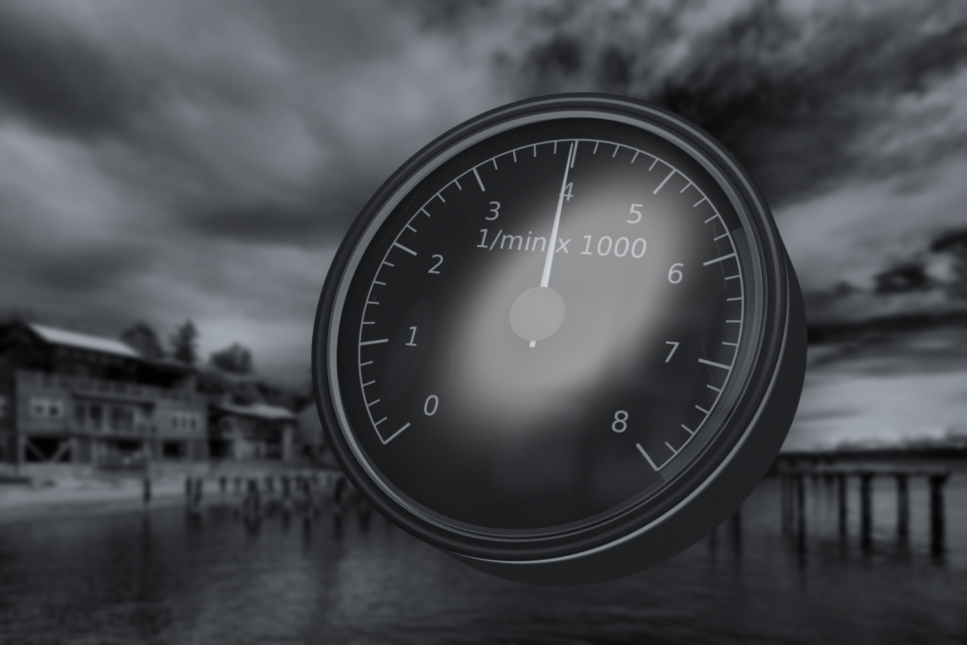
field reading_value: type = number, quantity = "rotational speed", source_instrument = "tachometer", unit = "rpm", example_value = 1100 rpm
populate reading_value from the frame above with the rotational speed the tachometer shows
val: 4000 rpm
